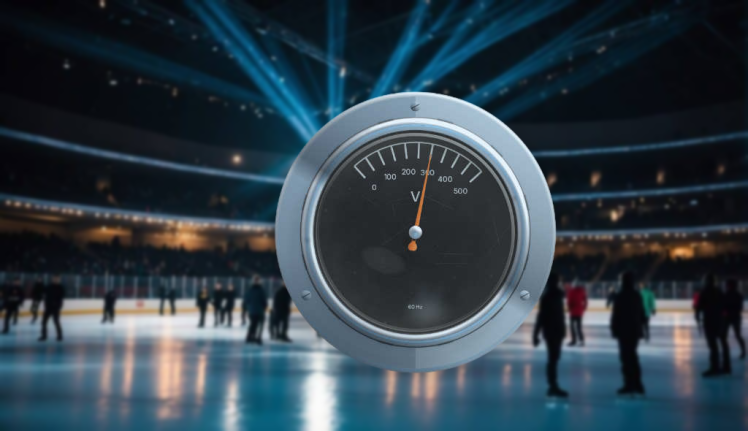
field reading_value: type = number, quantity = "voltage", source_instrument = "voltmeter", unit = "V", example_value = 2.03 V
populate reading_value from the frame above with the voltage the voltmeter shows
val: 300 V
